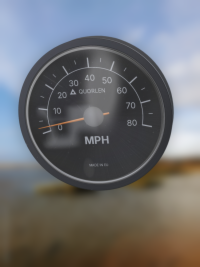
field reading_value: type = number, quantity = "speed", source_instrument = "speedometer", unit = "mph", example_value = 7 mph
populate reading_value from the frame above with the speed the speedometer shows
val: 2.5 mph
